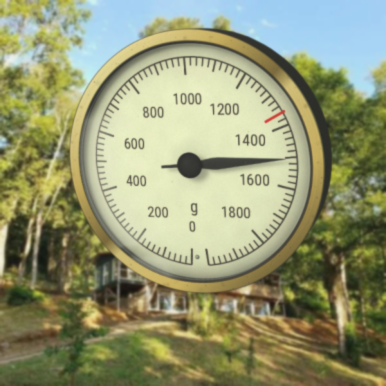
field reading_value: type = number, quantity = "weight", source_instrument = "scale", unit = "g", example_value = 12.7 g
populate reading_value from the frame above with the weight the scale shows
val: 1500 g
